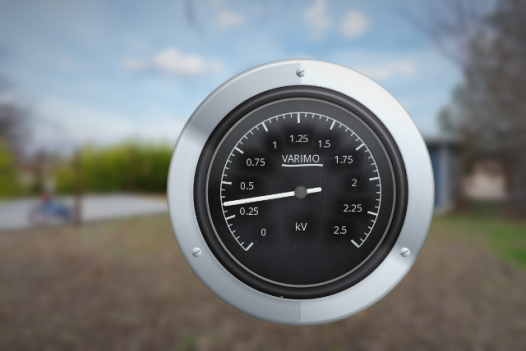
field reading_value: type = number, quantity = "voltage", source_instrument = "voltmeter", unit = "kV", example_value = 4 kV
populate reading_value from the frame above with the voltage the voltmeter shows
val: 0.35 kV
